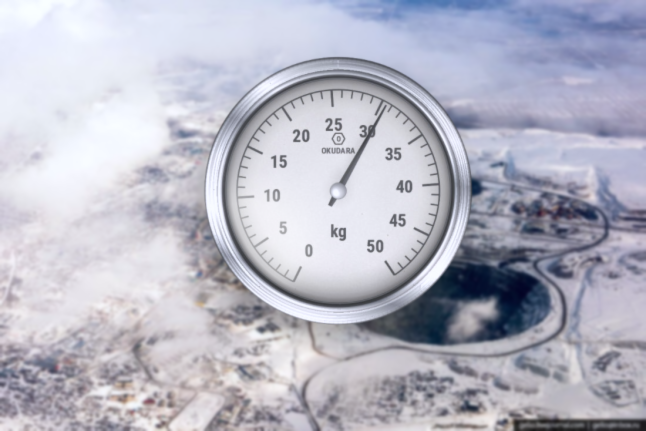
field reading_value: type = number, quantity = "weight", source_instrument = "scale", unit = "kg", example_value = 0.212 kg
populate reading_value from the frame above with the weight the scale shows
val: 30.5 kg
